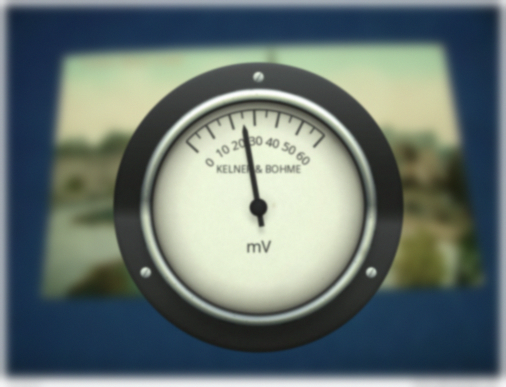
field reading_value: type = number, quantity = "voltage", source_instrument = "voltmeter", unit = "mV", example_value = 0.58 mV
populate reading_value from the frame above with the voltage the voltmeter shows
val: 25 mV
